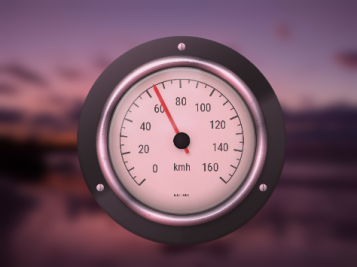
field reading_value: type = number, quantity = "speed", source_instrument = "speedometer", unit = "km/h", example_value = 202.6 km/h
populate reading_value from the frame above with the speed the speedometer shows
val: 65 km/h
